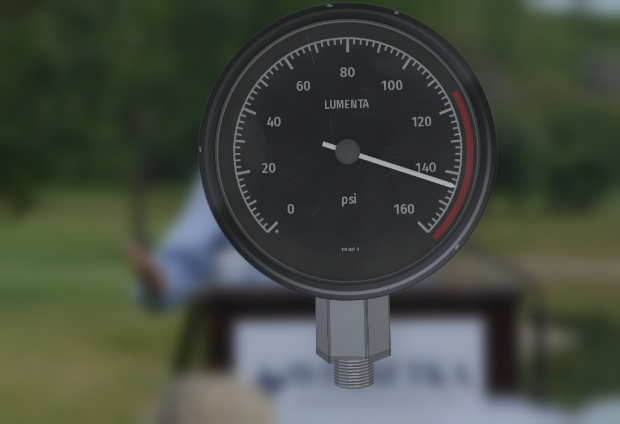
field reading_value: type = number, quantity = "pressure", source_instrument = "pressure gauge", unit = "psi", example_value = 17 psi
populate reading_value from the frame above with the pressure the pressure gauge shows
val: 144 psi
